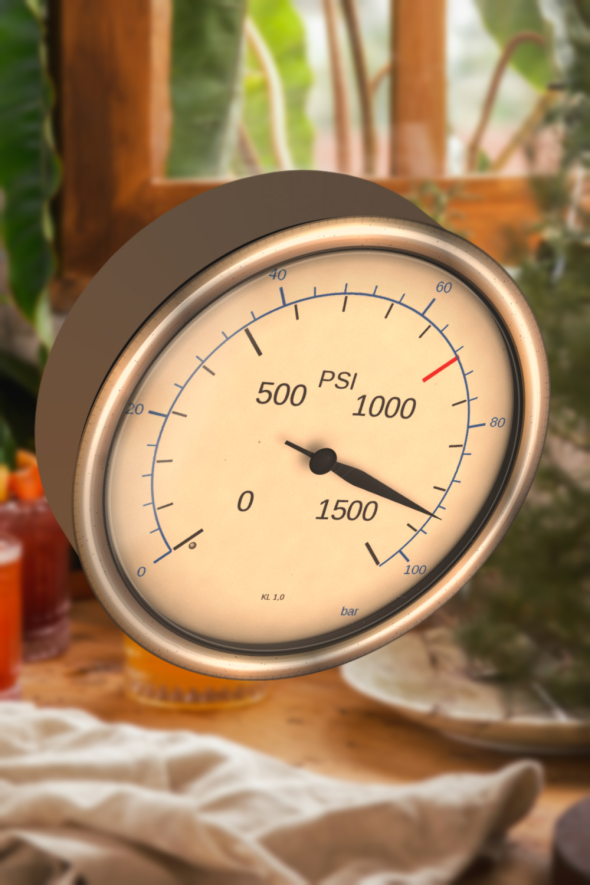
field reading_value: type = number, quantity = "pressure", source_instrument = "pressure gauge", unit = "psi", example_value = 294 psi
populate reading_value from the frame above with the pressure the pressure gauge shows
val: 1350 psi
